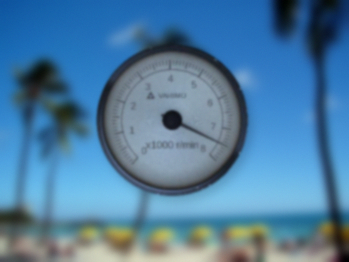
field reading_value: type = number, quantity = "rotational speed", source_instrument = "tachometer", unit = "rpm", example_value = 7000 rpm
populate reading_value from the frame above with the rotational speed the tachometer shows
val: 7500 rpm
